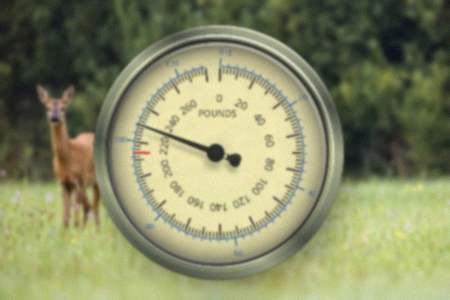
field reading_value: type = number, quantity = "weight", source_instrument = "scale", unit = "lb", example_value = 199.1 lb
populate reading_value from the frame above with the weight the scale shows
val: 230 lb
